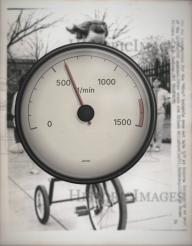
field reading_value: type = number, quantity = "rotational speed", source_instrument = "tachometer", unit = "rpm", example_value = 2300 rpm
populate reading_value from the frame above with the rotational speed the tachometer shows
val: 600 rpm
